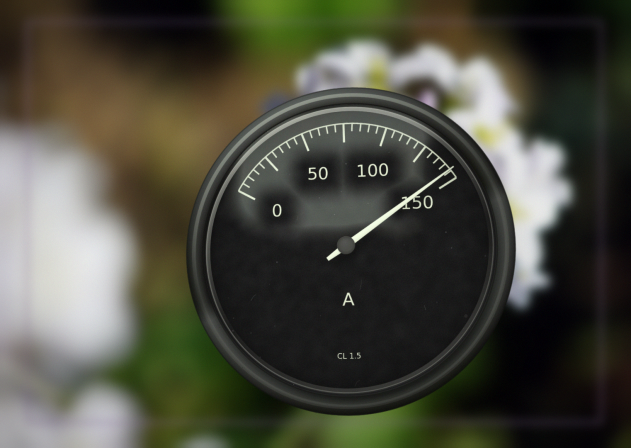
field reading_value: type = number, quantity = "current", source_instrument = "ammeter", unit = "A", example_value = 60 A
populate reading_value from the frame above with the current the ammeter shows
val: 145 A
